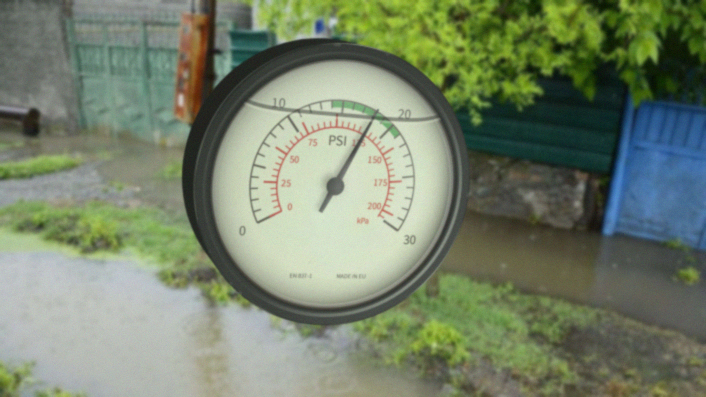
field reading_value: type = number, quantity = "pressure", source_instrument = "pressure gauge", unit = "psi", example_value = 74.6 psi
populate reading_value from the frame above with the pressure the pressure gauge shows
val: 18 psi
